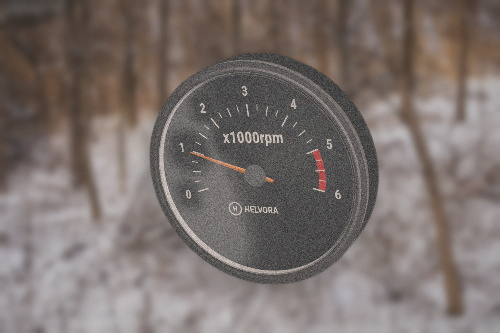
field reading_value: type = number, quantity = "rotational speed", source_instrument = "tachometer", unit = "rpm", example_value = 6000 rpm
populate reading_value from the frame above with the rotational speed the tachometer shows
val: 1000 rpm
